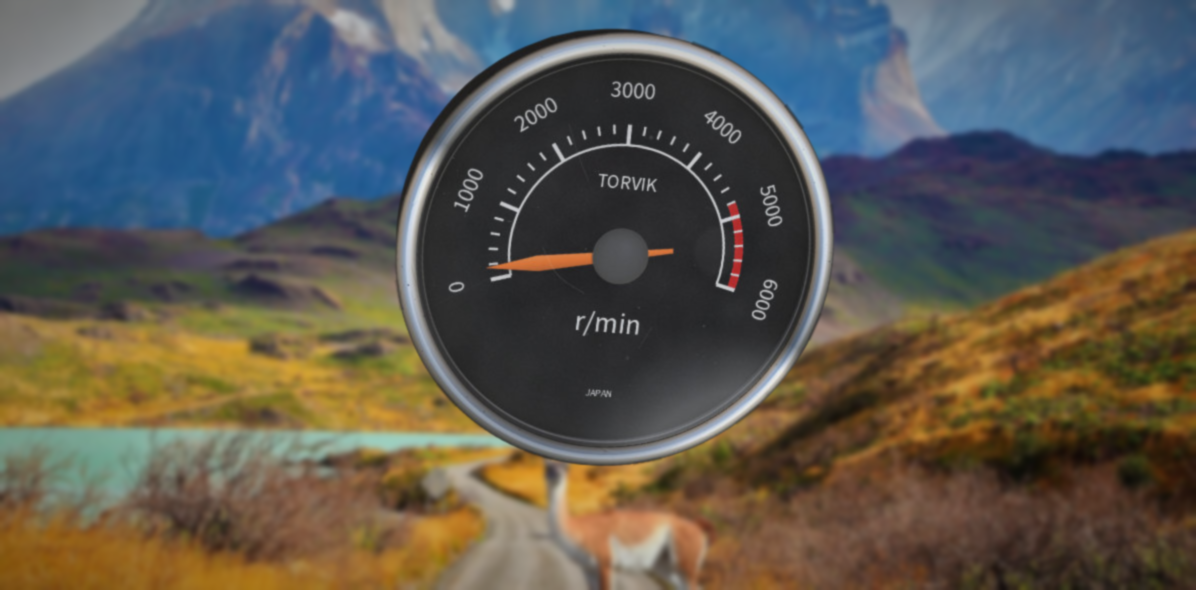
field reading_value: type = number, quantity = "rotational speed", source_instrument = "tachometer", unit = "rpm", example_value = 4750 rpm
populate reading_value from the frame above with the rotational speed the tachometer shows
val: 200 rpm
